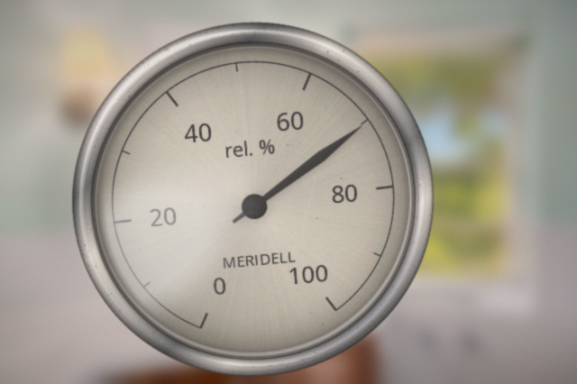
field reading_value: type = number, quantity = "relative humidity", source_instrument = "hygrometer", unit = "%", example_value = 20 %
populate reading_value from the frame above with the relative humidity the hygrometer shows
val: 70 %
